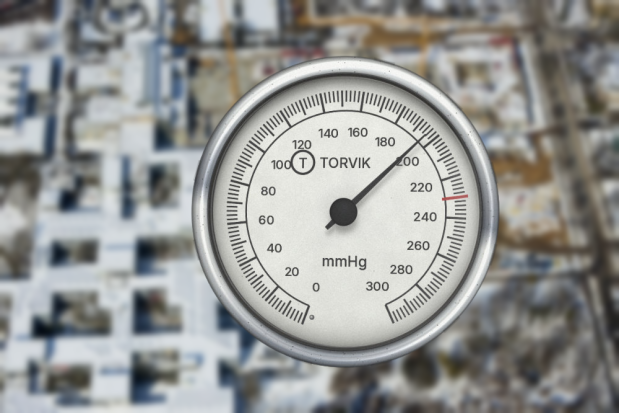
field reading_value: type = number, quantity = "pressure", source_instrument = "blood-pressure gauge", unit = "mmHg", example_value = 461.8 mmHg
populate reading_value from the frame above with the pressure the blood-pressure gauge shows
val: 196 mmHg
